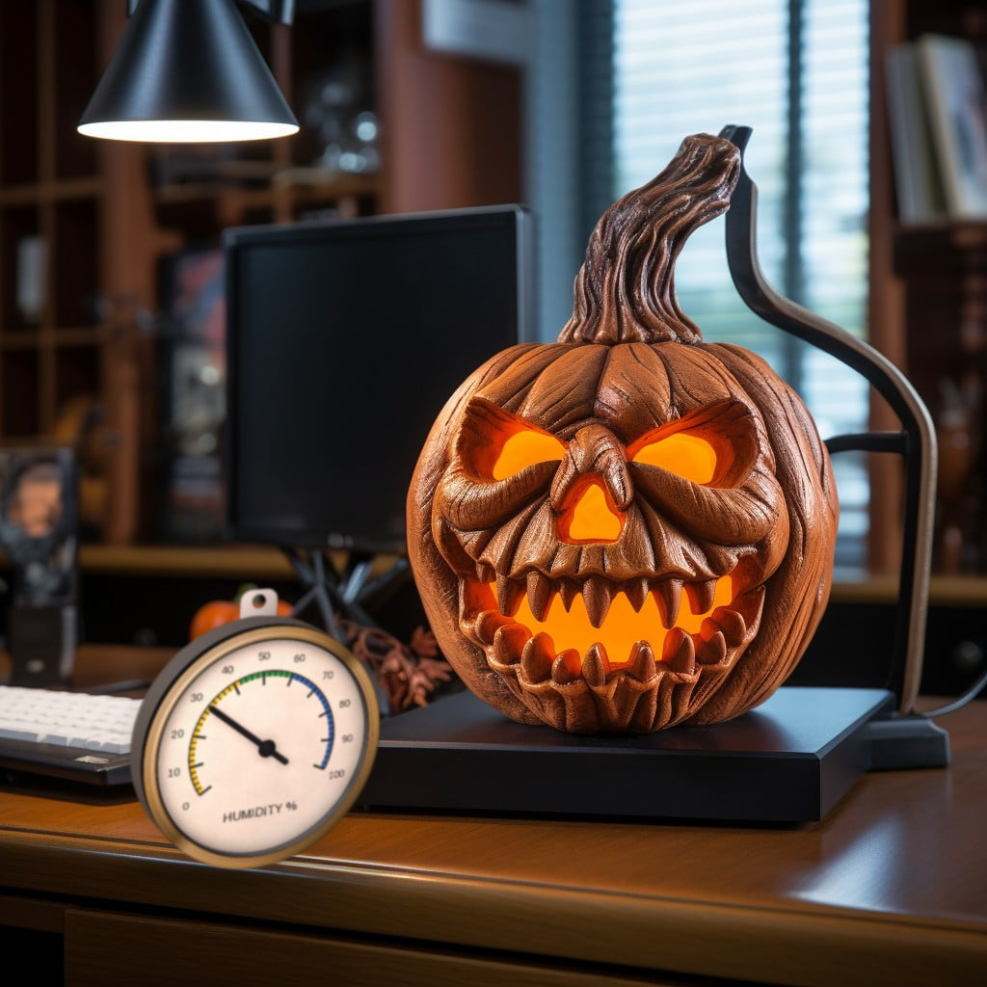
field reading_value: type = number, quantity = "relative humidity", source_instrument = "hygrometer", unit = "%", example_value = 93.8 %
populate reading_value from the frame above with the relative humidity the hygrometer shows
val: 30 %
